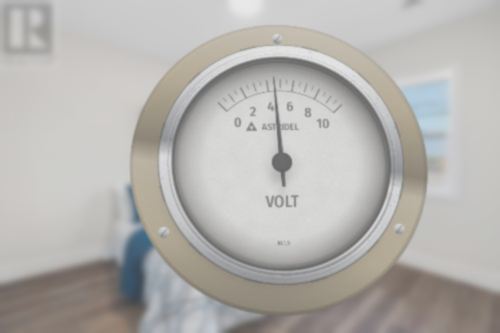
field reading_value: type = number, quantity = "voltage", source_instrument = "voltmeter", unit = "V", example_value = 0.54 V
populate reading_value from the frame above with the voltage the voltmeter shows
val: 4.5 V
